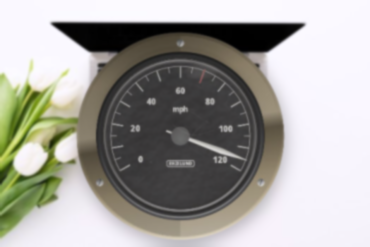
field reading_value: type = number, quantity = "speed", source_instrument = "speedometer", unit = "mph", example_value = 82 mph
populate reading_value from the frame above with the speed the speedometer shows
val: 115 mph
